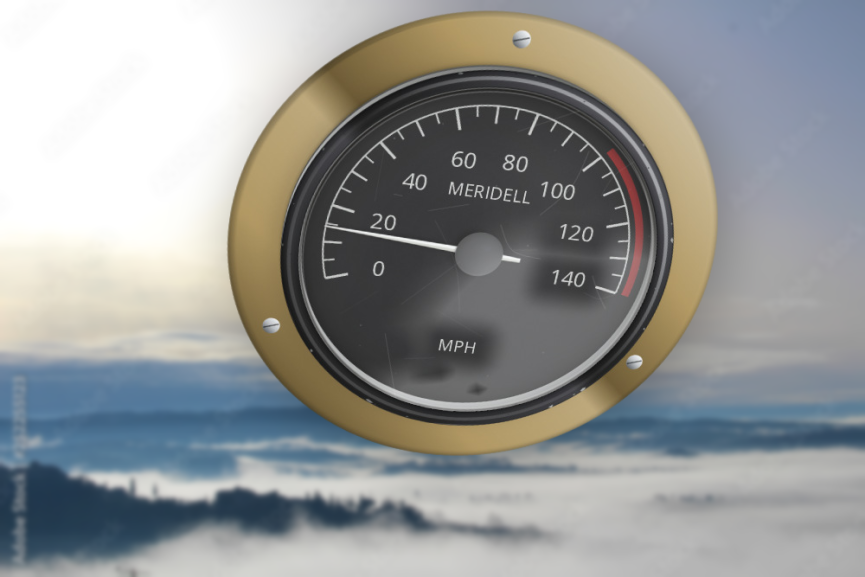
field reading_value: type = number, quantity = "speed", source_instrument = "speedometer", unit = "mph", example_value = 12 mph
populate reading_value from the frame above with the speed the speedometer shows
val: 15 mph
